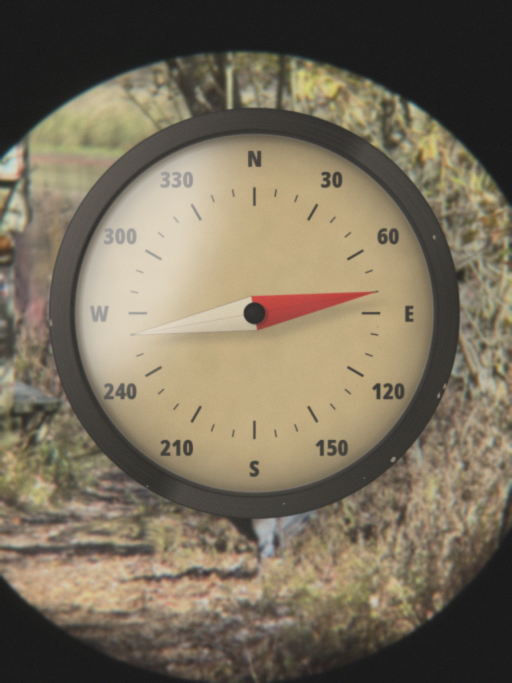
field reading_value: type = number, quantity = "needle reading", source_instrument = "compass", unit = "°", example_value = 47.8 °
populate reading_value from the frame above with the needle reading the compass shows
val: 80 °
